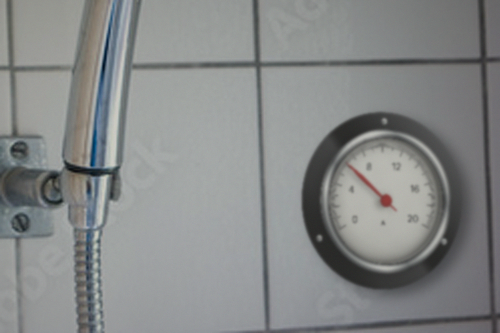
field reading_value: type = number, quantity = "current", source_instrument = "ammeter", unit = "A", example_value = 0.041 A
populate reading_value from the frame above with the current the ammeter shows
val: 6 A
